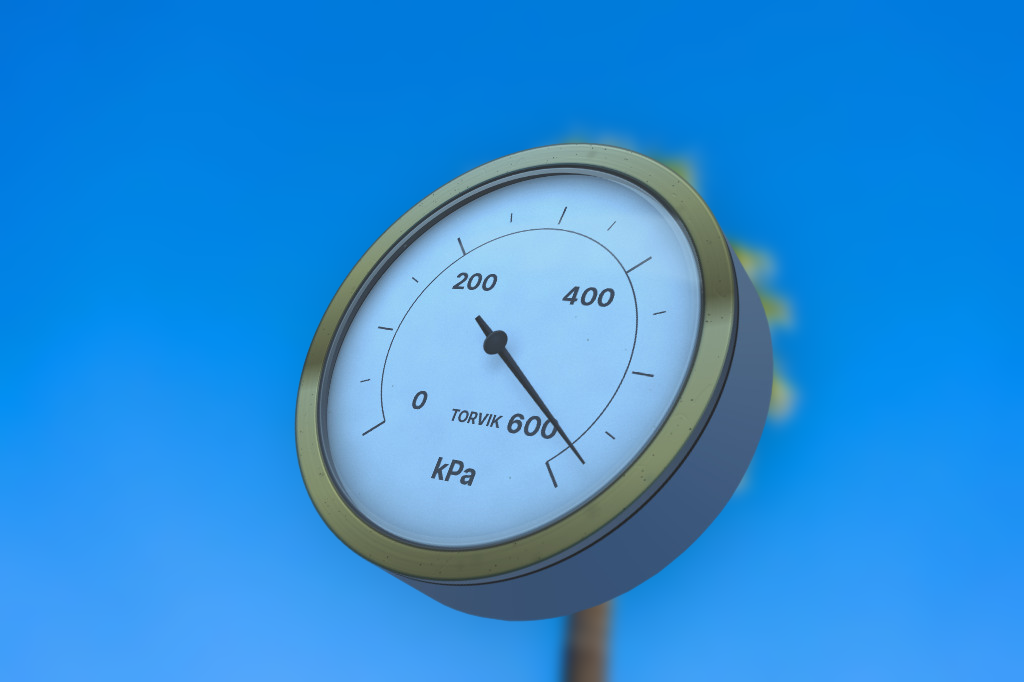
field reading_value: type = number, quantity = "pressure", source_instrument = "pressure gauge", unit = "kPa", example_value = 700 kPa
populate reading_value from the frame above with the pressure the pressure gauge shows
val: 575 kPa
